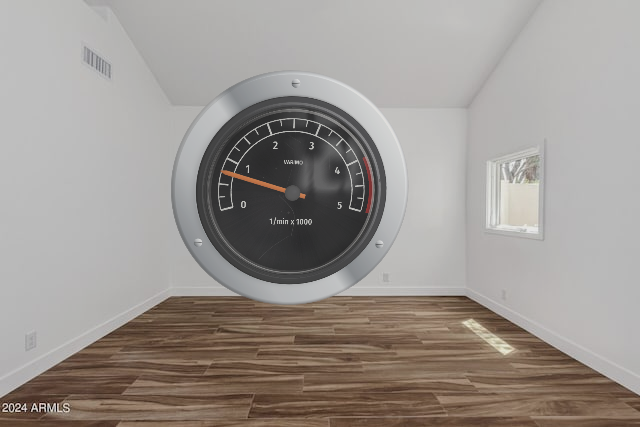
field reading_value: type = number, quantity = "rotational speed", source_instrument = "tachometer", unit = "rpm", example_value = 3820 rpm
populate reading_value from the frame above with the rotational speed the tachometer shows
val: 750 rpm
